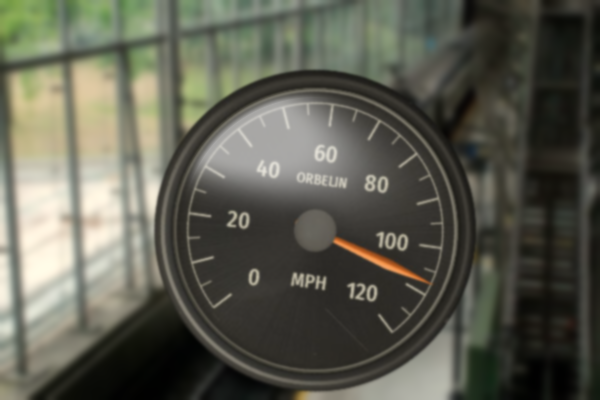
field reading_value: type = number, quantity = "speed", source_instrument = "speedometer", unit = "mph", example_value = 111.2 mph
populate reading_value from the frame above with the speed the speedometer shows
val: 107.5 mph
